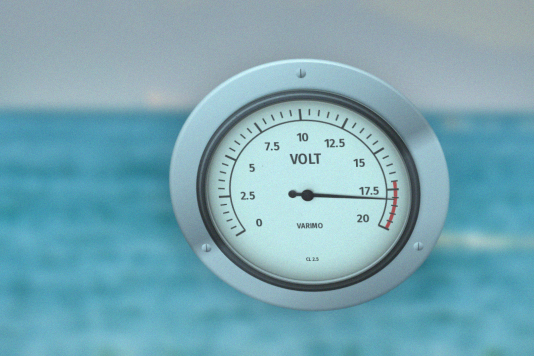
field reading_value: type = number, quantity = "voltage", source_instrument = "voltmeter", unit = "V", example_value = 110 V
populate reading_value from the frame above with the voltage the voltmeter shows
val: 18 V
